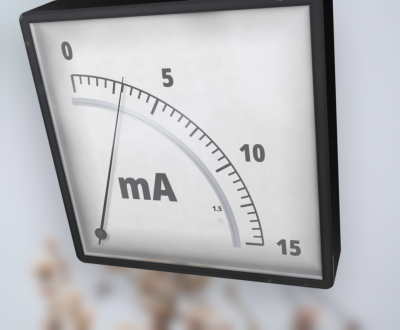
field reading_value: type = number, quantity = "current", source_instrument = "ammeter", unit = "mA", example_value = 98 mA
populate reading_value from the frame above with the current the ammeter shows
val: 3 mA
